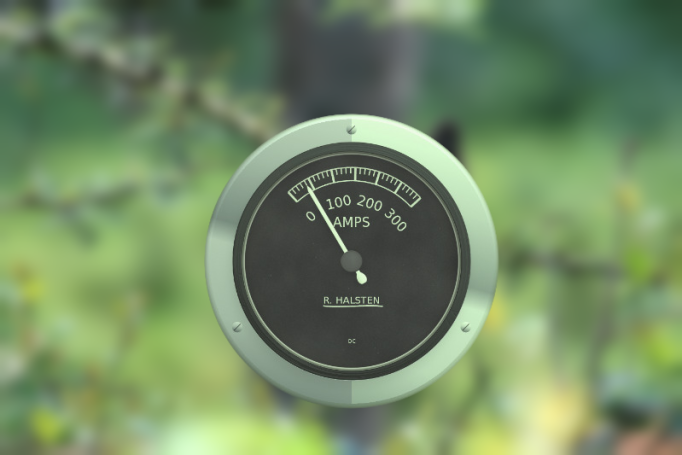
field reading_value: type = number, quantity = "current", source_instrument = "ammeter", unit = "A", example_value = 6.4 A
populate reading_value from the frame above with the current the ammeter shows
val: 40 A
